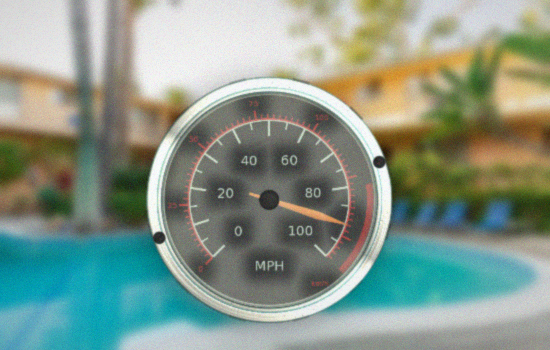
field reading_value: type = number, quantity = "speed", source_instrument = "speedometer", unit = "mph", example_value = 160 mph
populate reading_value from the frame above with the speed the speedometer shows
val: 90 mph
